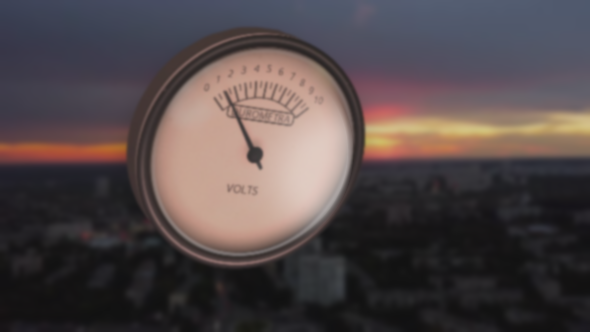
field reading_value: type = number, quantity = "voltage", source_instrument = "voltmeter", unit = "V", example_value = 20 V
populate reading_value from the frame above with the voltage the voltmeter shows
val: 1 V
